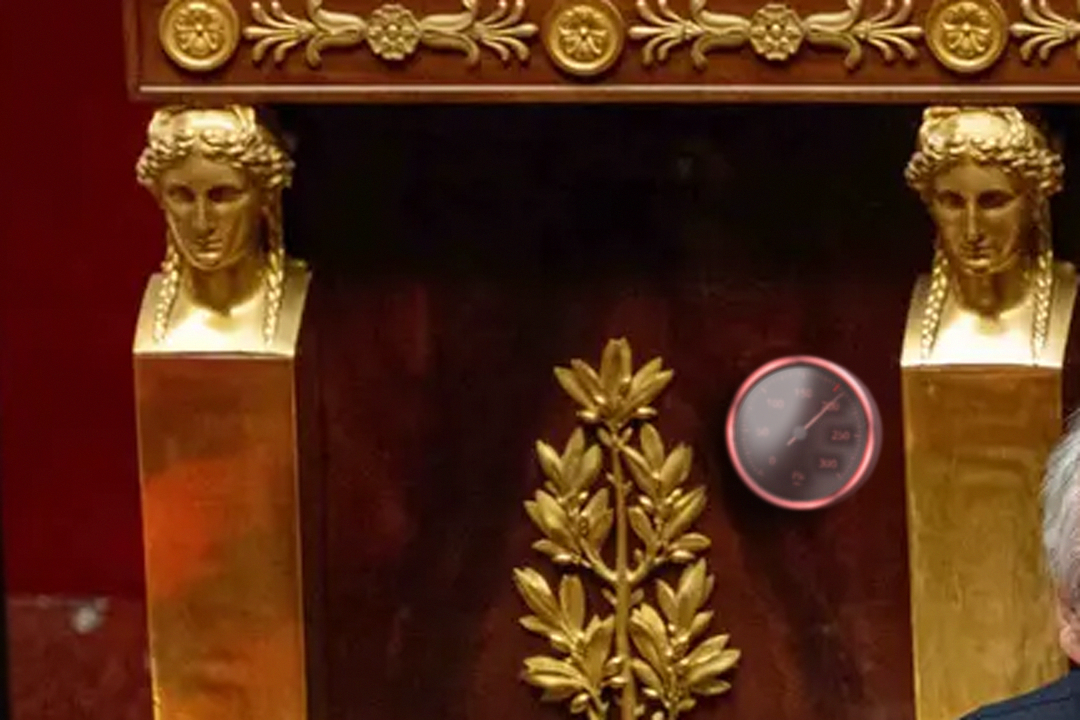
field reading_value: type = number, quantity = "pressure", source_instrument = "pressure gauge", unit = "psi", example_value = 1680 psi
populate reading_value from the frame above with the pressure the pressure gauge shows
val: 200 psi
